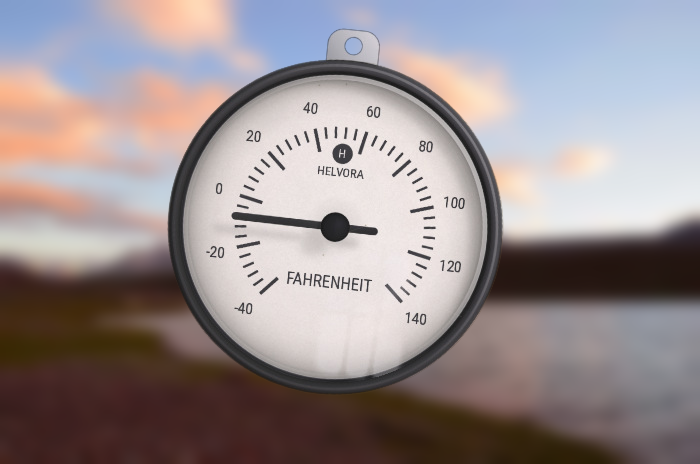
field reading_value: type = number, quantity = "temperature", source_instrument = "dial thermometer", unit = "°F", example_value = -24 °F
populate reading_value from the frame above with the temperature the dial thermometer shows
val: -8 °F
